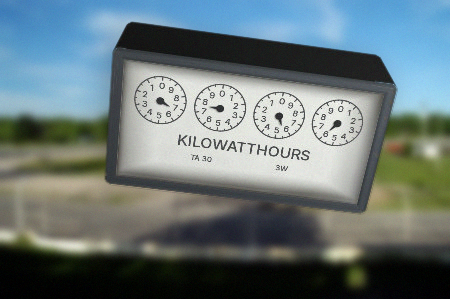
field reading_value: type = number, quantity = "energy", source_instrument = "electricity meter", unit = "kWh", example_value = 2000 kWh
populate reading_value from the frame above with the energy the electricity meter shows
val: 6756 kWh
